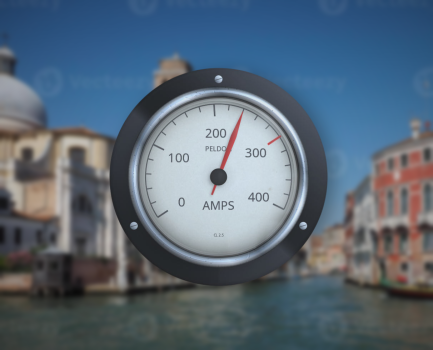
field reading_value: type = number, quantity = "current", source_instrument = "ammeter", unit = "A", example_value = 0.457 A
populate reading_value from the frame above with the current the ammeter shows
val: 240 A
